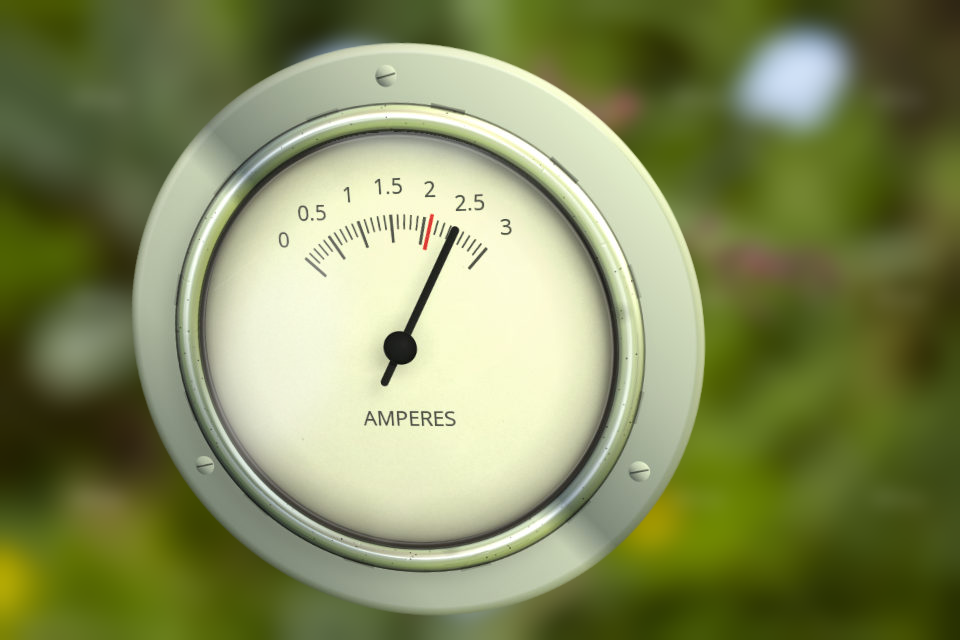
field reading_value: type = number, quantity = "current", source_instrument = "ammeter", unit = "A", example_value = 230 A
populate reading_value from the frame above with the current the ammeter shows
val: 2.5 A
